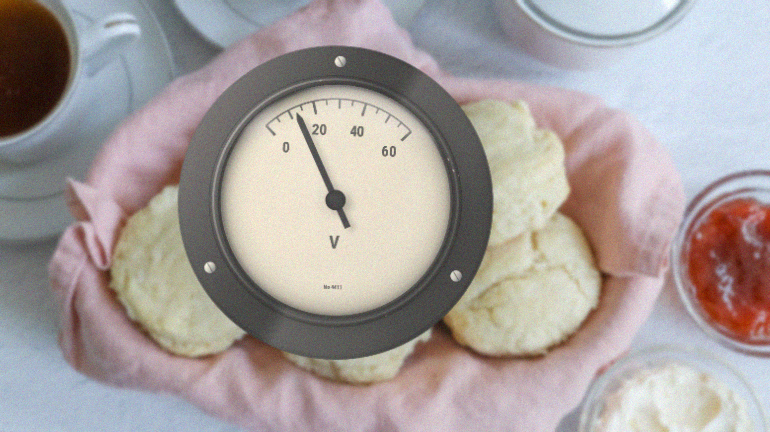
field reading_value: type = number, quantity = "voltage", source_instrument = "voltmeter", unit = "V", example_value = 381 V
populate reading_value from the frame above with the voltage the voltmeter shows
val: 12.5 V
